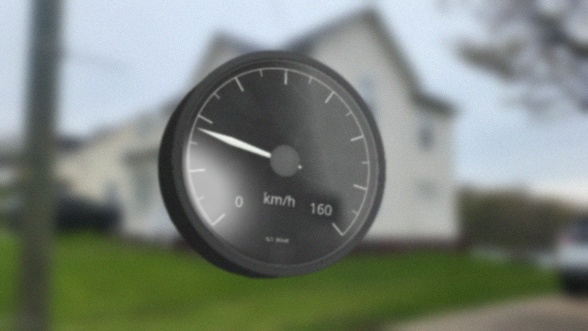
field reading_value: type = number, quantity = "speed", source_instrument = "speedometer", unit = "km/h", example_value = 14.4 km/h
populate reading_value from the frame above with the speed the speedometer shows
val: 35 km/h
